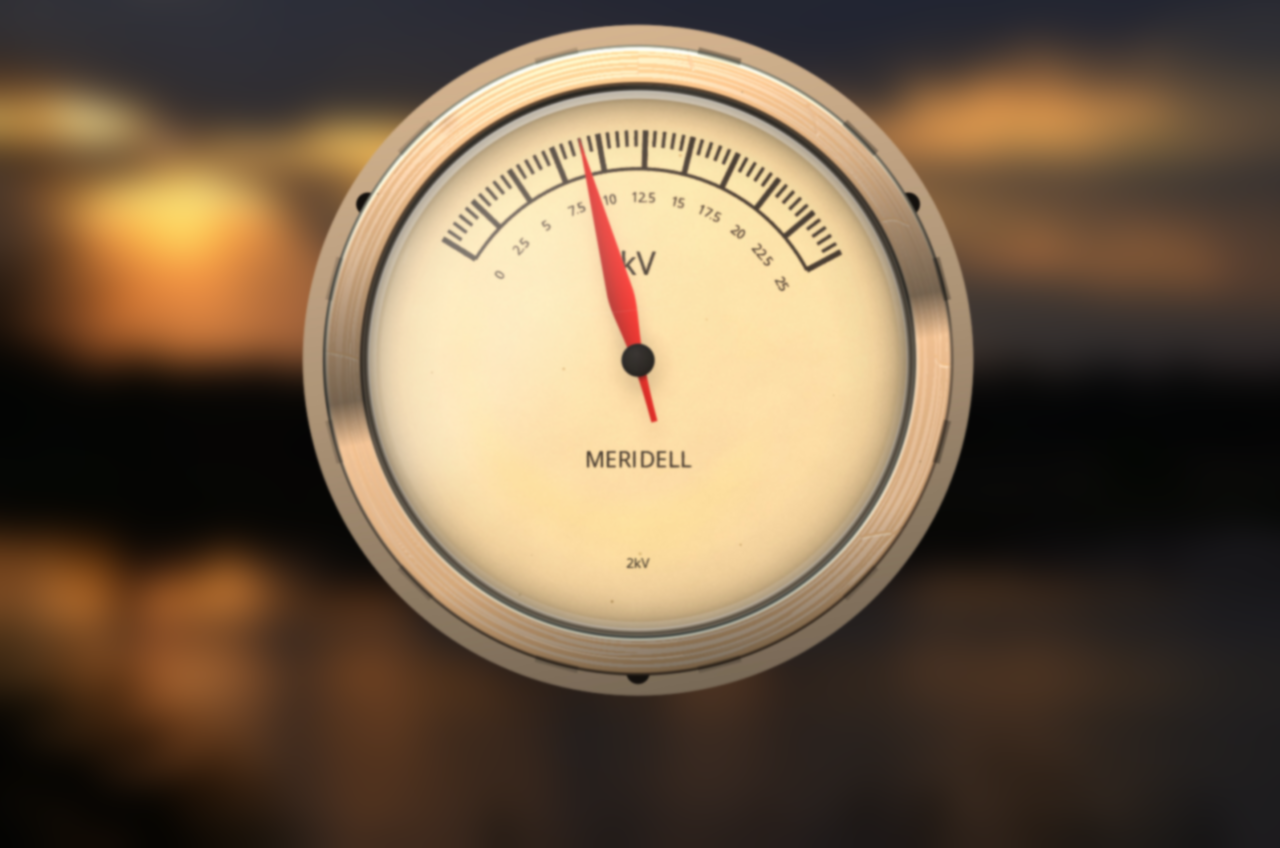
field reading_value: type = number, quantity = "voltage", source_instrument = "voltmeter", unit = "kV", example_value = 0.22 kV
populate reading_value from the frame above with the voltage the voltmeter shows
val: 9 kV
